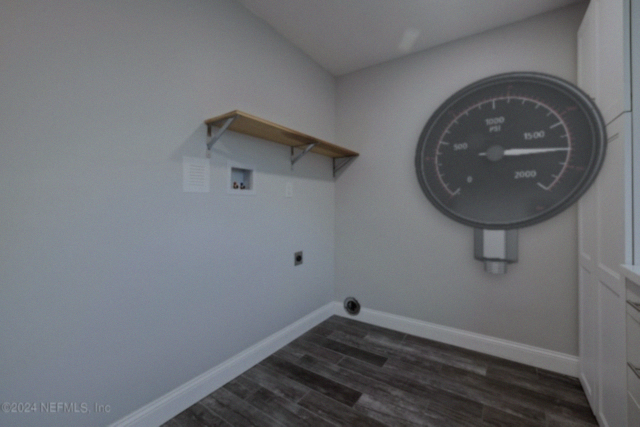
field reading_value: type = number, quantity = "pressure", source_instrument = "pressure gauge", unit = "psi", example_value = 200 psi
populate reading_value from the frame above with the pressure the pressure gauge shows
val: 1700 psi
